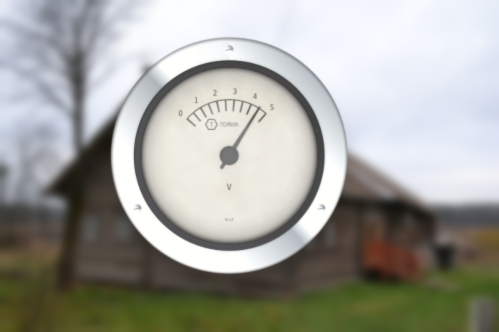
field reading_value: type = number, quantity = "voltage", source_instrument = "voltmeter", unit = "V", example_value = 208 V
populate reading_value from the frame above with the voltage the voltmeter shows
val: 4.5 V
